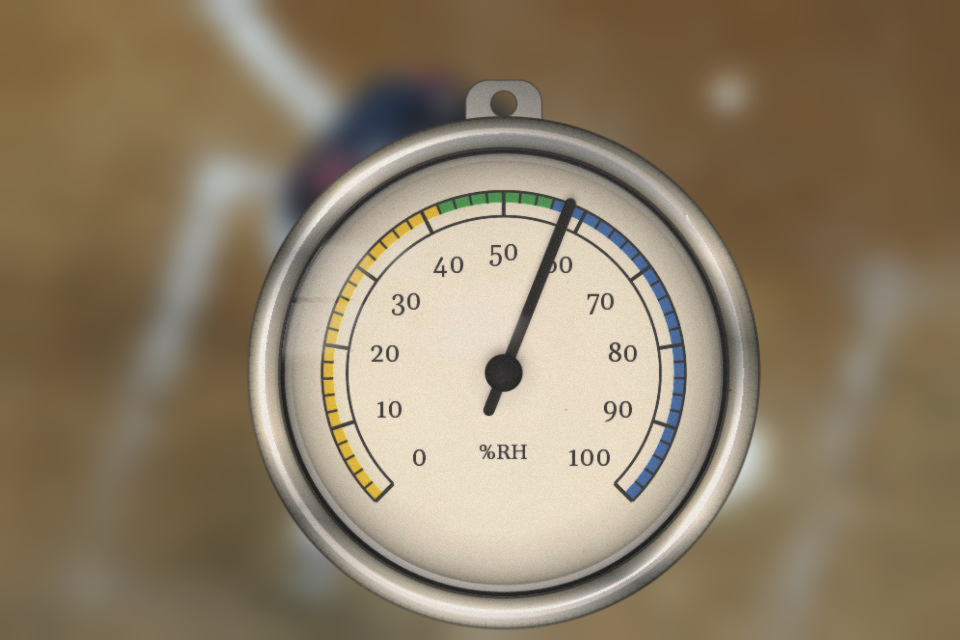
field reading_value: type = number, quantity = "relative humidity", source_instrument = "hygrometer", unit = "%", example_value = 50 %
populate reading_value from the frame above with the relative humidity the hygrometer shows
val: 58 %
